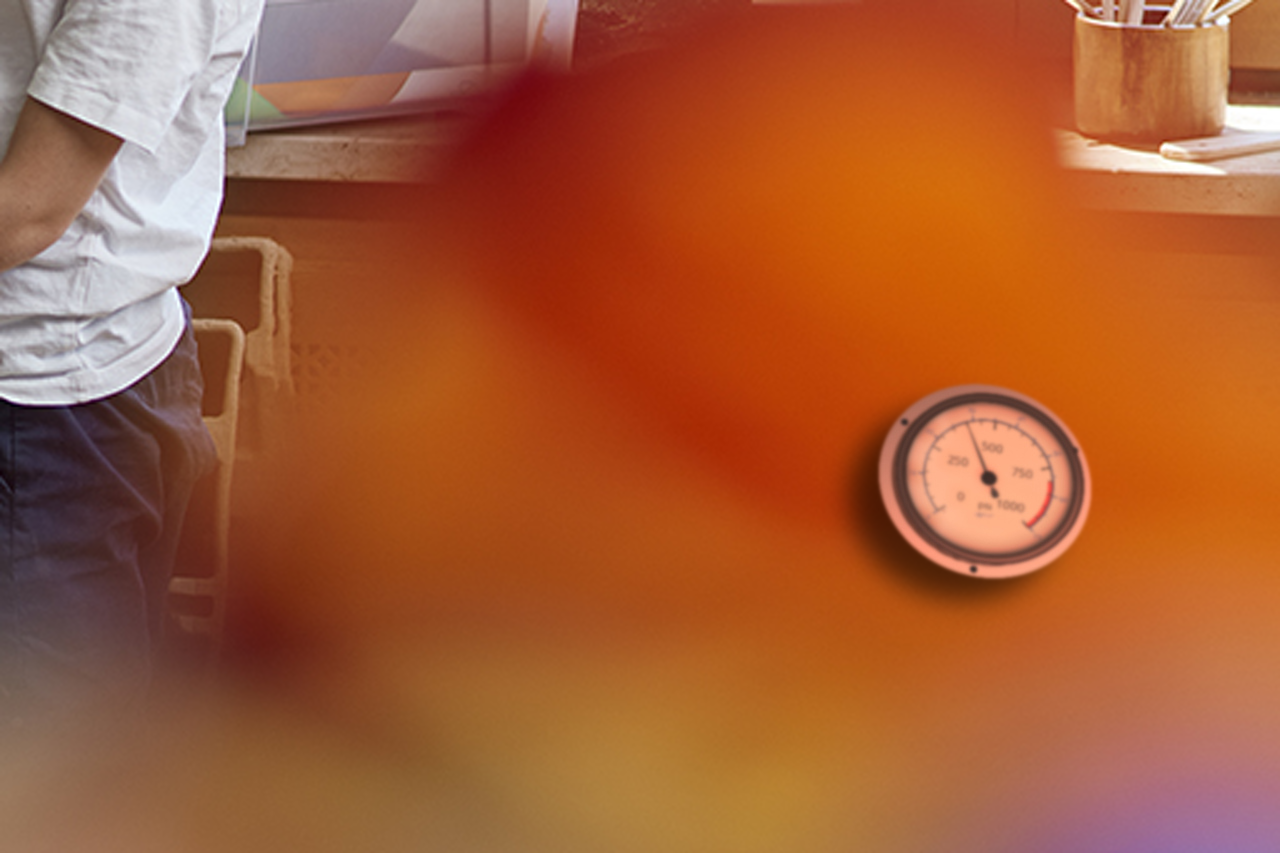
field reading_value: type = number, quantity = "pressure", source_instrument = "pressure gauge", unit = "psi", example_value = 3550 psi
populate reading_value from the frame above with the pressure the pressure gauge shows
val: 400 psi
